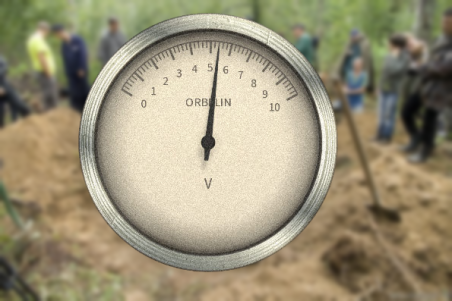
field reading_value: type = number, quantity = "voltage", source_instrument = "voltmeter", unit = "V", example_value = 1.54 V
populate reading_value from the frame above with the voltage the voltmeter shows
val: 5.4 V
